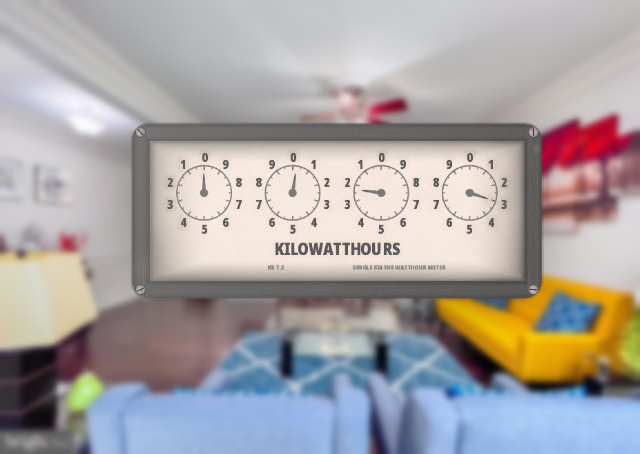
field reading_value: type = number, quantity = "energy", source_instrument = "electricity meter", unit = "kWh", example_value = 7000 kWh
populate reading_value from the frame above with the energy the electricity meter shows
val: 23 kWh
